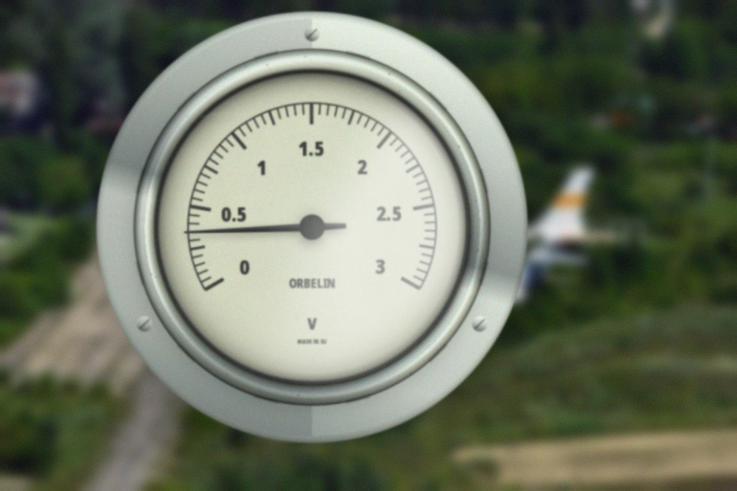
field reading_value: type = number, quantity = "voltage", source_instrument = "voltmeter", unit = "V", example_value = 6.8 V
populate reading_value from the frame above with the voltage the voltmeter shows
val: 0.35 V
